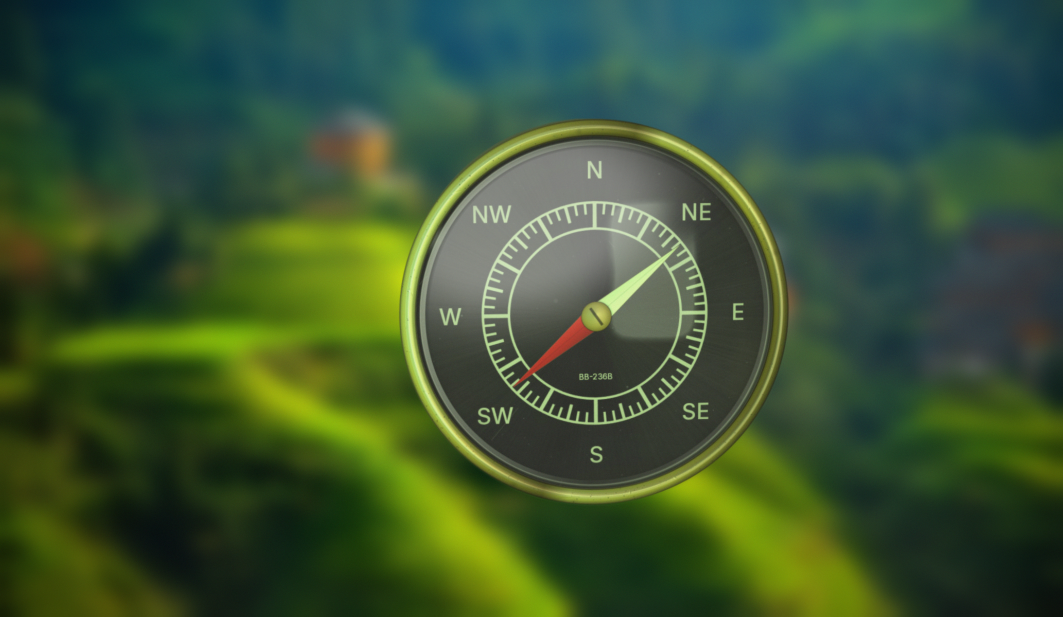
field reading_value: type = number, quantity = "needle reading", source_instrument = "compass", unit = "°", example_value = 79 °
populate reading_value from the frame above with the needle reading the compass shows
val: 230 °
